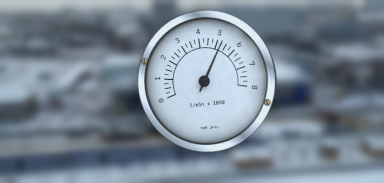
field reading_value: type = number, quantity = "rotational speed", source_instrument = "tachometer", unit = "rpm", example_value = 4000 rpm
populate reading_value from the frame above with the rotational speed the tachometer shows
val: 5250 rpm
